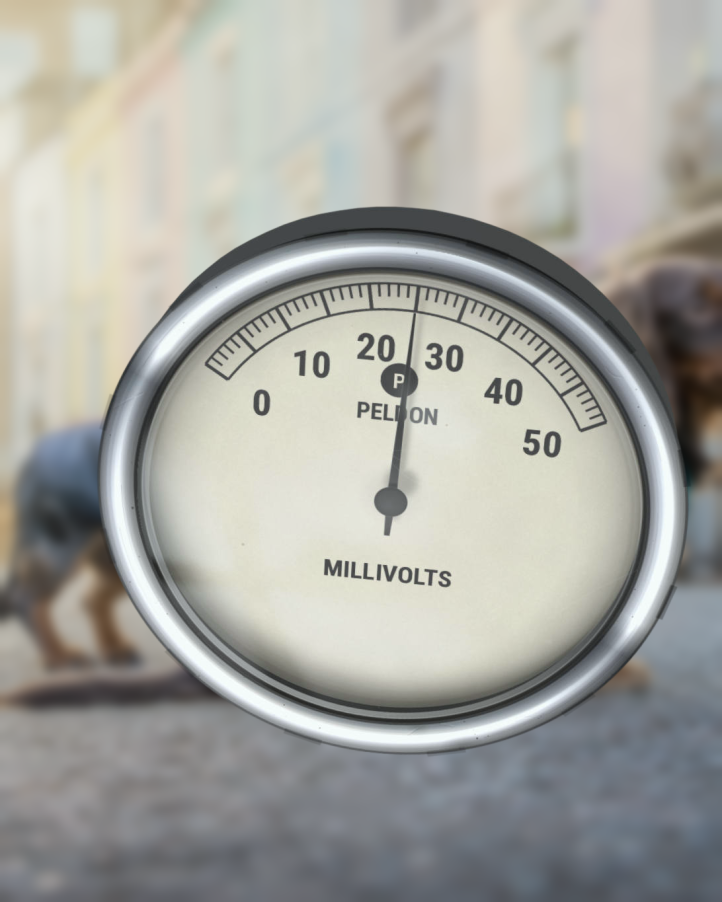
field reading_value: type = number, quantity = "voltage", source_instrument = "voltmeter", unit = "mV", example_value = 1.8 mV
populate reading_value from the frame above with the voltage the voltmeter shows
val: 25 mV
